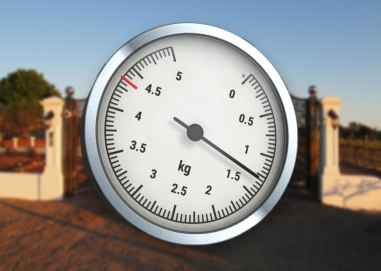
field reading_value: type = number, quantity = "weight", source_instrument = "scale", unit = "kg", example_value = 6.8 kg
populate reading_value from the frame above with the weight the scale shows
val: 1.3 kg
